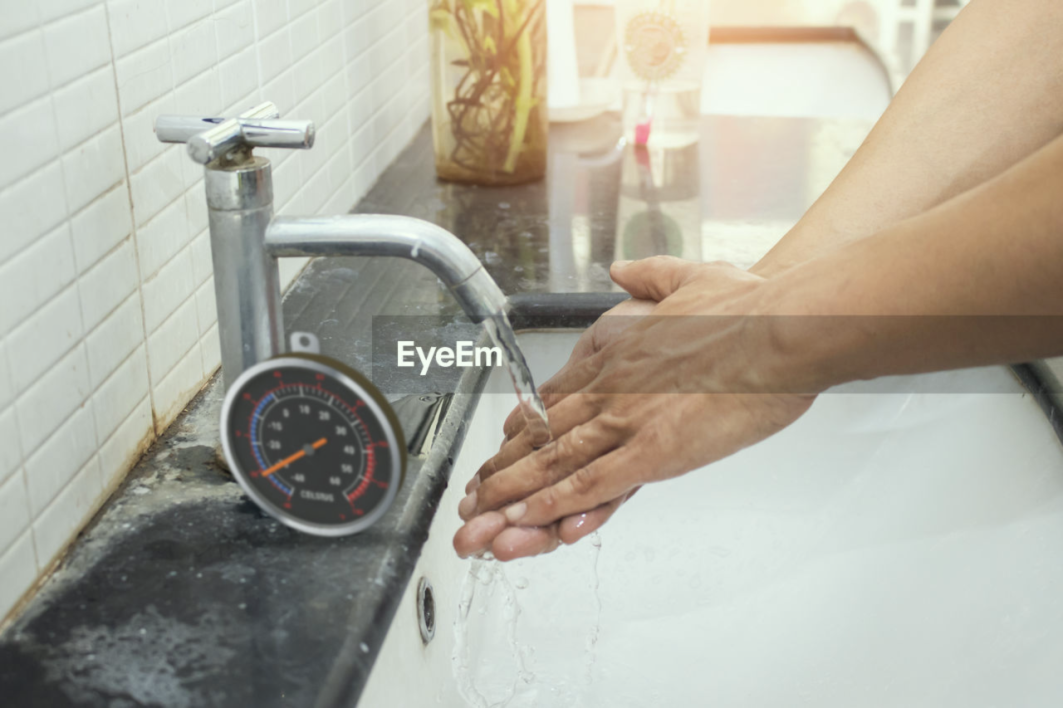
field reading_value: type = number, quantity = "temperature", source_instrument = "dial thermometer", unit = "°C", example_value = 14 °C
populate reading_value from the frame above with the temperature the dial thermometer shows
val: -30 °C
